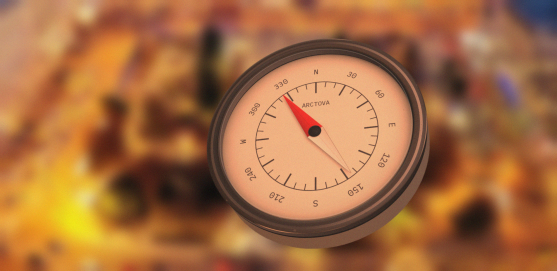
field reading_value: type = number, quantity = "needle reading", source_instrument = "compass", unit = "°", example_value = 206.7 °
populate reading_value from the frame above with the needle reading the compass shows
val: 325 °
